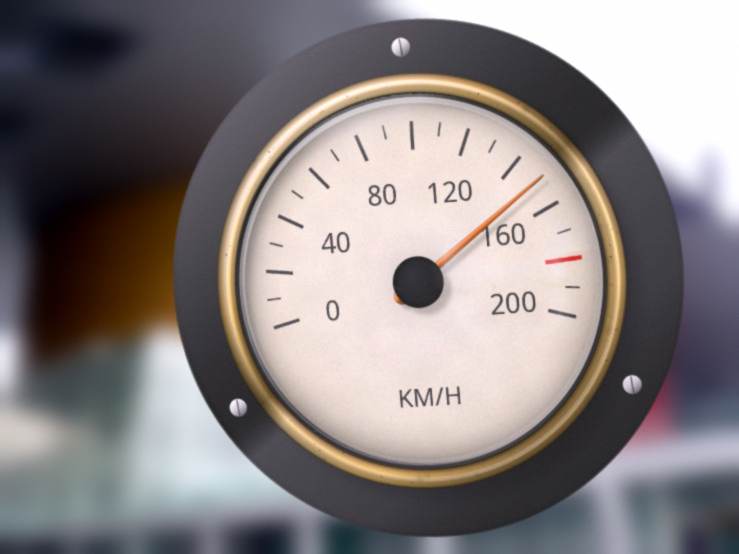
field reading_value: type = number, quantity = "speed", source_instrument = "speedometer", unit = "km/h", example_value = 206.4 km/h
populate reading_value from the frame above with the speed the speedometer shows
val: 150 km/h
